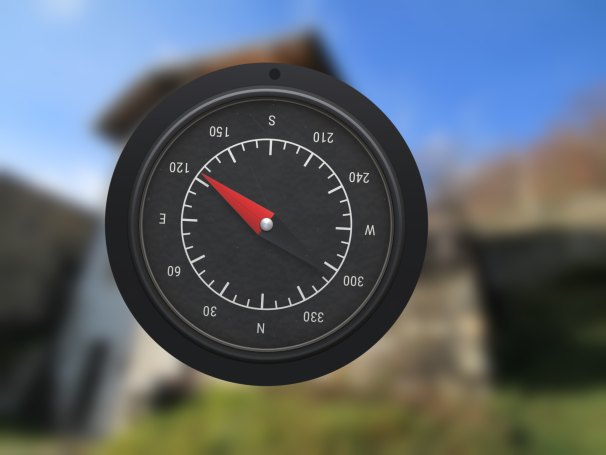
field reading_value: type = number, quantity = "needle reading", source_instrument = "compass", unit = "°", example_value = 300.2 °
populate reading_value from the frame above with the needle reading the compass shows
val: 125 °
